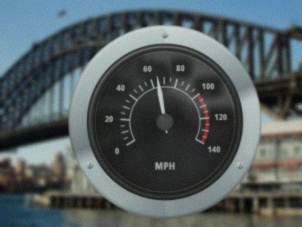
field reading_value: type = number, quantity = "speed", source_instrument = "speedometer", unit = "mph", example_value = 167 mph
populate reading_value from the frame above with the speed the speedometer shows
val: 65 mph
